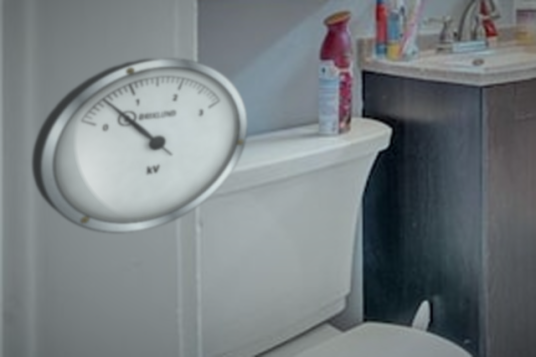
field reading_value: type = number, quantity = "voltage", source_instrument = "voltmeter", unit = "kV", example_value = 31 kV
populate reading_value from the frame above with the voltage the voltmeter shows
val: 0.5 kV
